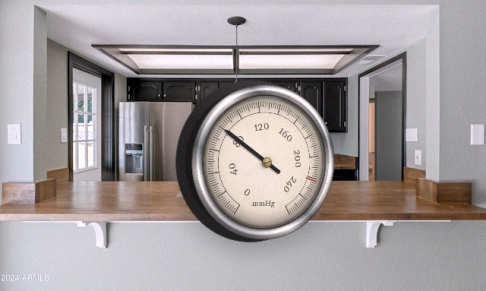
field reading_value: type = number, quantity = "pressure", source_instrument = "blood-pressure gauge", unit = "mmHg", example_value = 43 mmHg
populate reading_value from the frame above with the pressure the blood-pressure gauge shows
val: 80 mmHg
